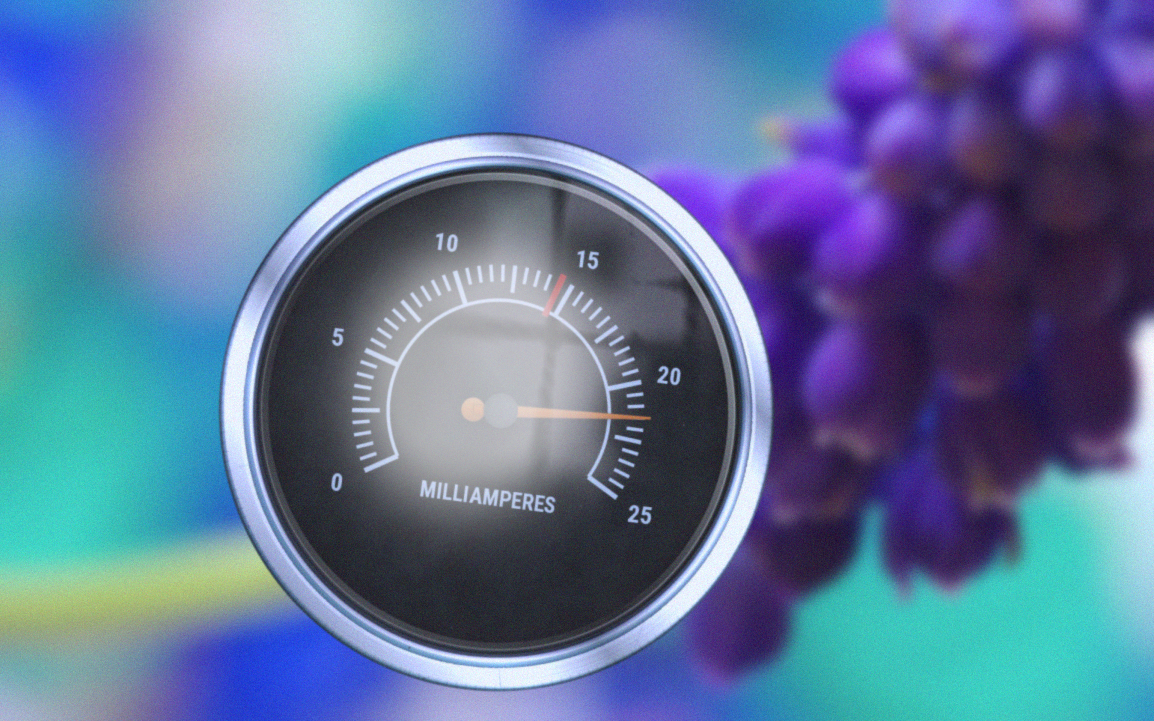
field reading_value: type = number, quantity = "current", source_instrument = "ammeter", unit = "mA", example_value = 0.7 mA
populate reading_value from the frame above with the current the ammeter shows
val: 21.5 mA
